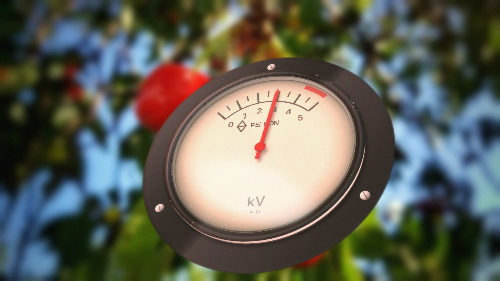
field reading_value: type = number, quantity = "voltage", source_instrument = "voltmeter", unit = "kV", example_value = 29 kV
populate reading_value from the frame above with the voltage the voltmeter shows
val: 3 kV
